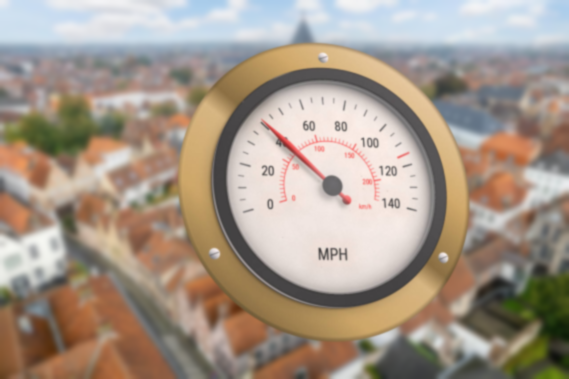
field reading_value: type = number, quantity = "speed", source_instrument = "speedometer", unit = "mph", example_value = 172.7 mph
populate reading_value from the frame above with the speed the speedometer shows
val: 40 mph
